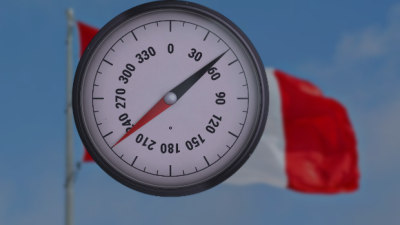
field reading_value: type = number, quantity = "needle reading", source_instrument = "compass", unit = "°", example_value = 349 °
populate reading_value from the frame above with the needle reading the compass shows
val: 230 °
